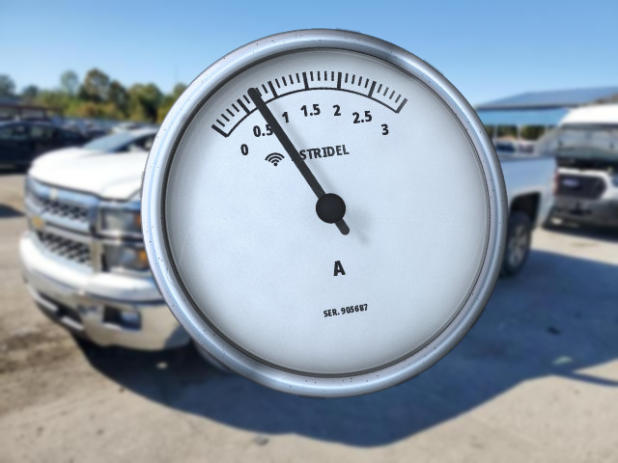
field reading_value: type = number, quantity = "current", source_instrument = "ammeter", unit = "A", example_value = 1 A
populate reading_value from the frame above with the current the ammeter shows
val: 0.7 A
